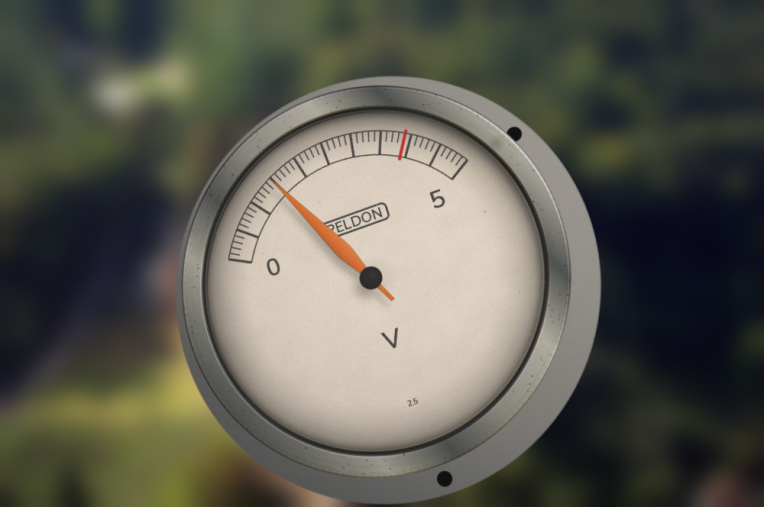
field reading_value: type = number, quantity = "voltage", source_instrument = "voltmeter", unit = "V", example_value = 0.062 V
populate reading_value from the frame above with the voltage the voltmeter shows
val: 1.5 V
